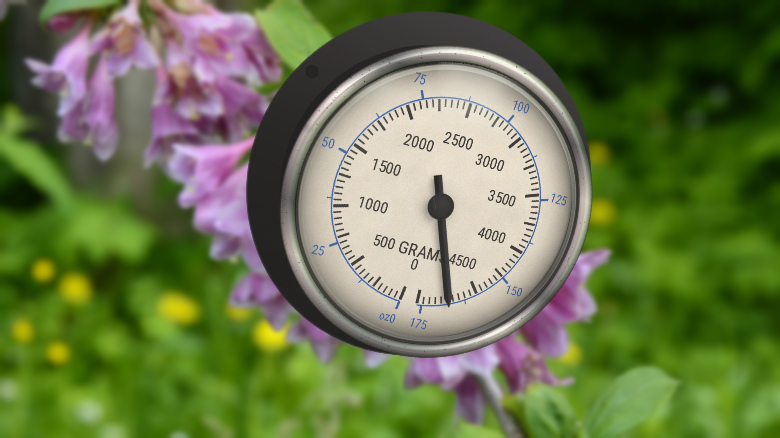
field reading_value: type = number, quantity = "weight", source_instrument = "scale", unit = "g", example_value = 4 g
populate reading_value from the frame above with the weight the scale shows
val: 4750 g
